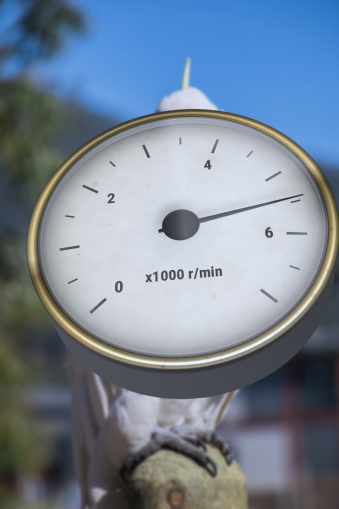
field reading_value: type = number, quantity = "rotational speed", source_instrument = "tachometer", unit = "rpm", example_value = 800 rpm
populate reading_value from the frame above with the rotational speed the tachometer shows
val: 5500 rpm
